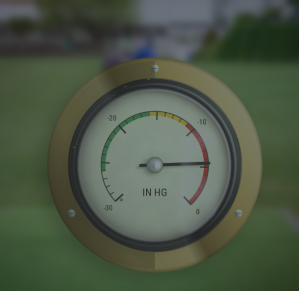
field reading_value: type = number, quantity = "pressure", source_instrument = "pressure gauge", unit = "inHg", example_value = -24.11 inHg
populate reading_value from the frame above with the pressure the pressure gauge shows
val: -5.5 inHg
